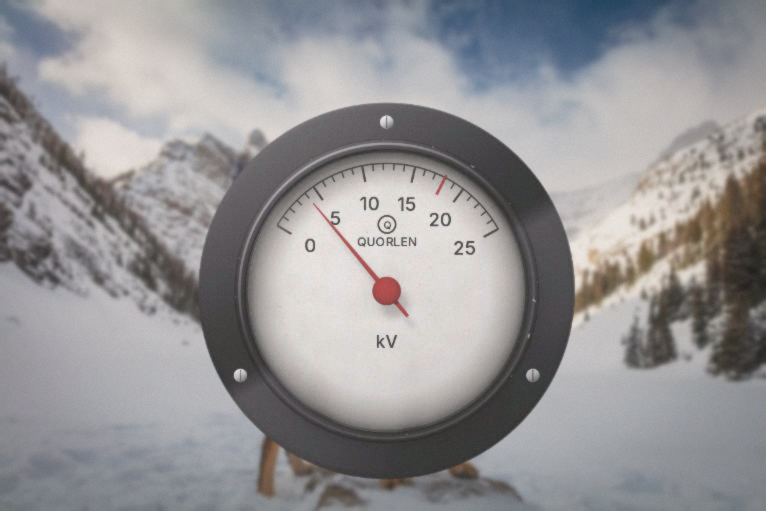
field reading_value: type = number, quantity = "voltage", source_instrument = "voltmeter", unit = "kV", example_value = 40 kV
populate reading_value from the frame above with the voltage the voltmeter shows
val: 4 kV
